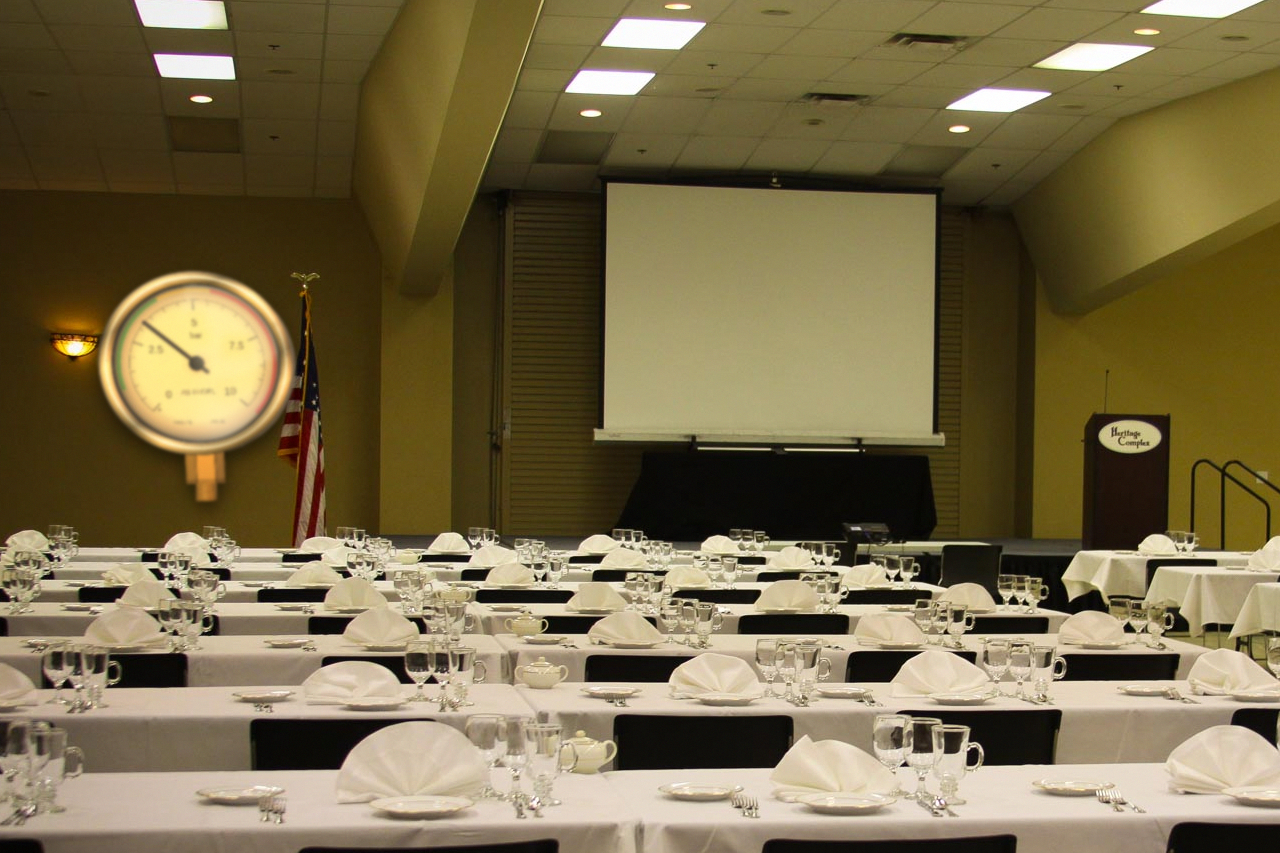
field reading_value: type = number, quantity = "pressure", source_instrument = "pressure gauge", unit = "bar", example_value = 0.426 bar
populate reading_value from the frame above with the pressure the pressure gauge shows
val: 3.25 bar
